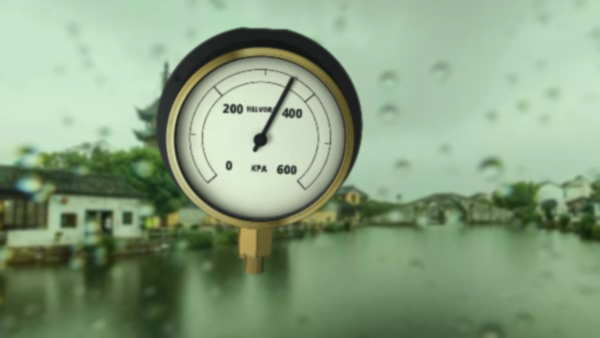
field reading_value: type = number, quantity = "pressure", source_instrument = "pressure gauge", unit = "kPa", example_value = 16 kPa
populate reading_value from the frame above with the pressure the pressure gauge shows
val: 350 kPa
